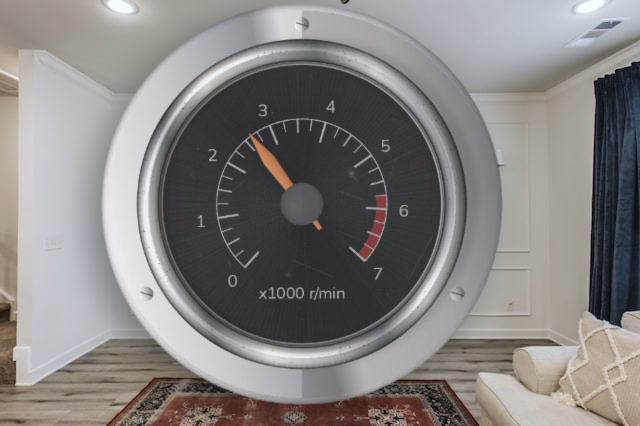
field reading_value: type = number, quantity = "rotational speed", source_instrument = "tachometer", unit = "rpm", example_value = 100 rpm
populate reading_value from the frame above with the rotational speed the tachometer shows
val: 2625 rpm
